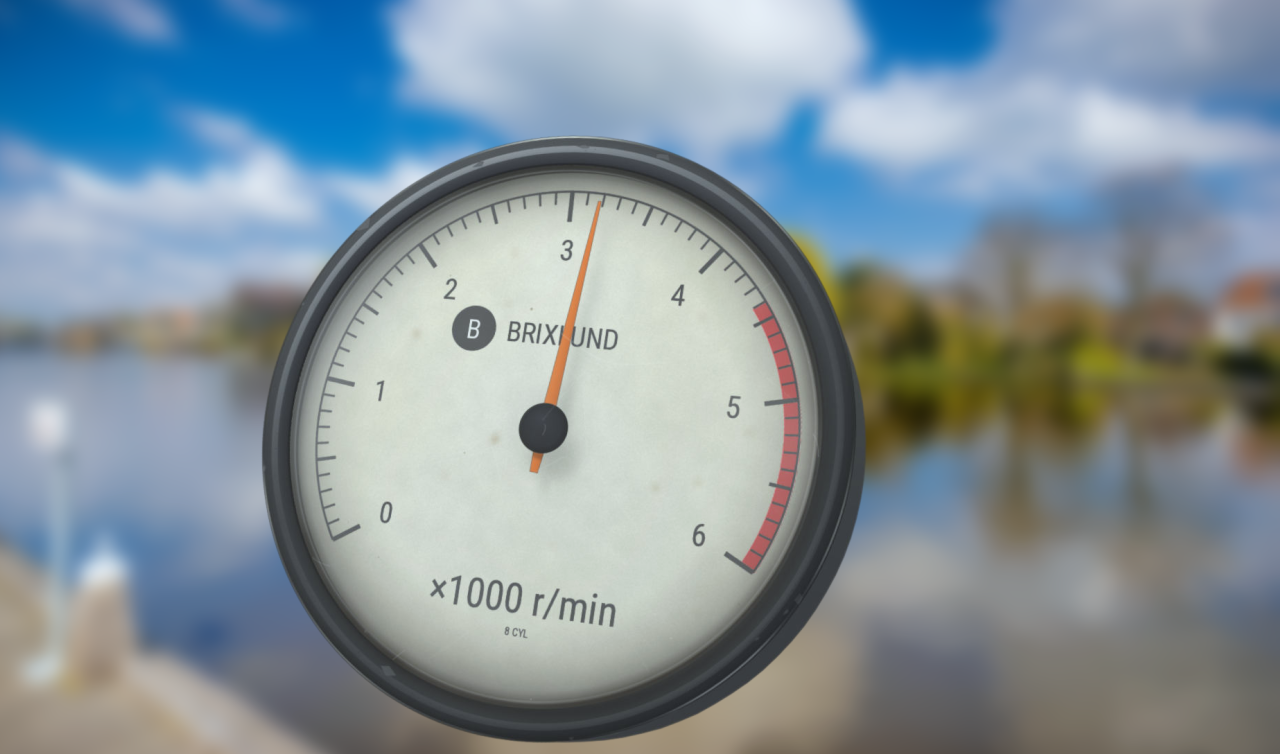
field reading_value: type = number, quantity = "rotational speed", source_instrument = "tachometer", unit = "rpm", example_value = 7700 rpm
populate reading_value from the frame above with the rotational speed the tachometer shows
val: 3200 rpm
